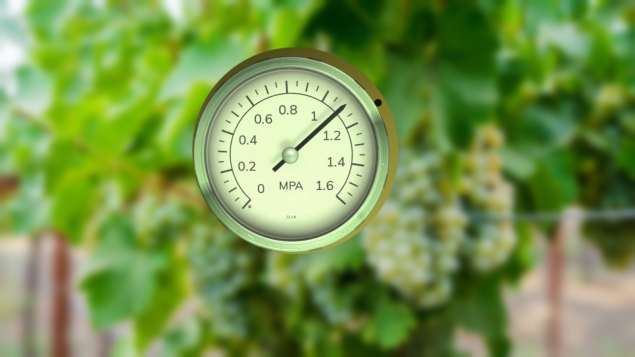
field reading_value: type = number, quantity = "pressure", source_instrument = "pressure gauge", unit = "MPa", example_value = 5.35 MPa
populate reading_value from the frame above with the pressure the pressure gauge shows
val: 1.1 MPa
